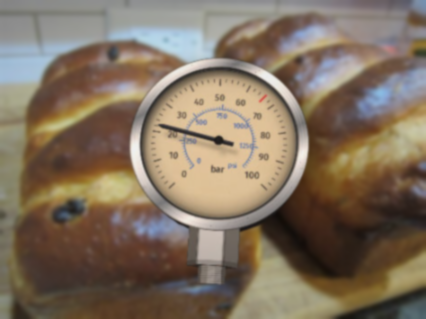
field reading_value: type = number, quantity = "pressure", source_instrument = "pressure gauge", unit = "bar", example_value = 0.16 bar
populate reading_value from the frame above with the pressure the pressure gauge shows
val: 22 bar
